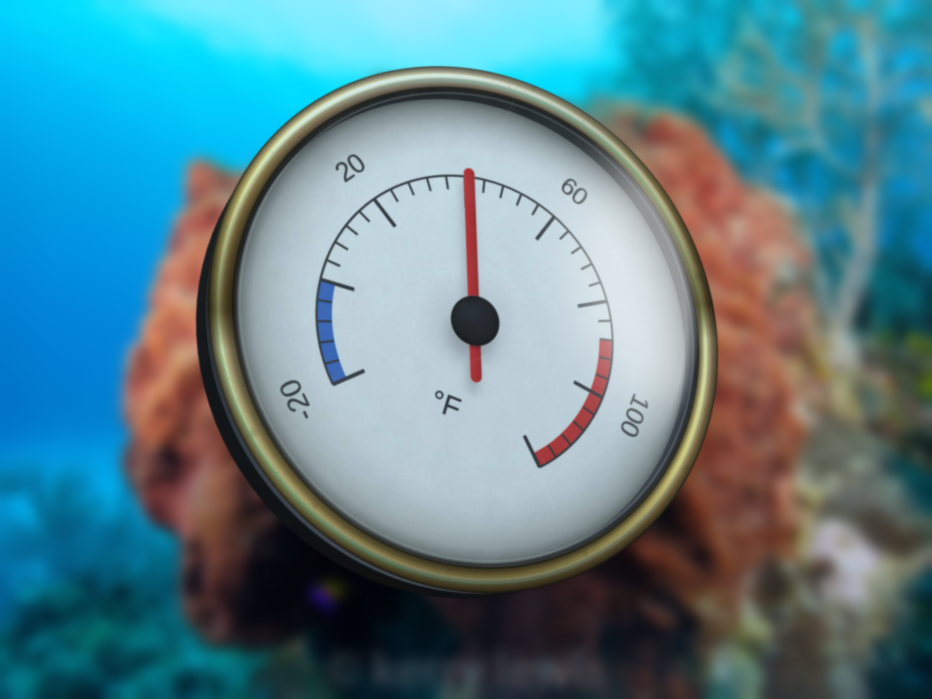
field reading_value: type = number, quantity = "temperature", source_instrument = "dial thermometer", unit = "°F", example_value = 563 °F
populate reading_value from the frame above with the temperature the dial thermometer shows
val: 40 °F
